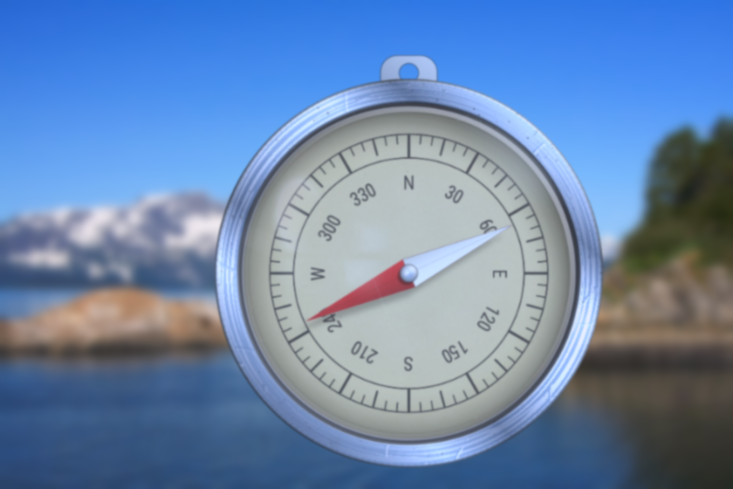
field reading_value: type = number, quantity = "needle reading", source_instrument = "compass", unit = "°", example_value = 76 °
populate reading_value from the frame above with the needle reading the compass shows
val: 245 °
